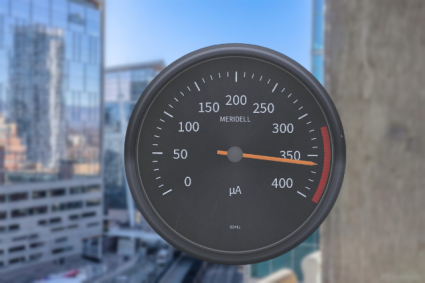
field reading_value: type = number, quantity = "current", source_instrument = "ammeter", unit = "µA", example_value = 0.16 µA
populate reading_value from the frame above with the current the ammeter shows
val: 360 µA
